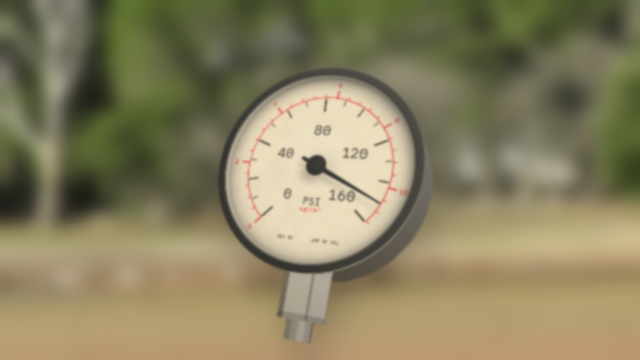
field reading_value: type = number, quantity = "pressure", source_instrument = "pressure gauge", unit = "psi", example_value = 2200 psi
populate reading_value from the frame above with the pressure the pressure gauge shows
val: 150 psi
